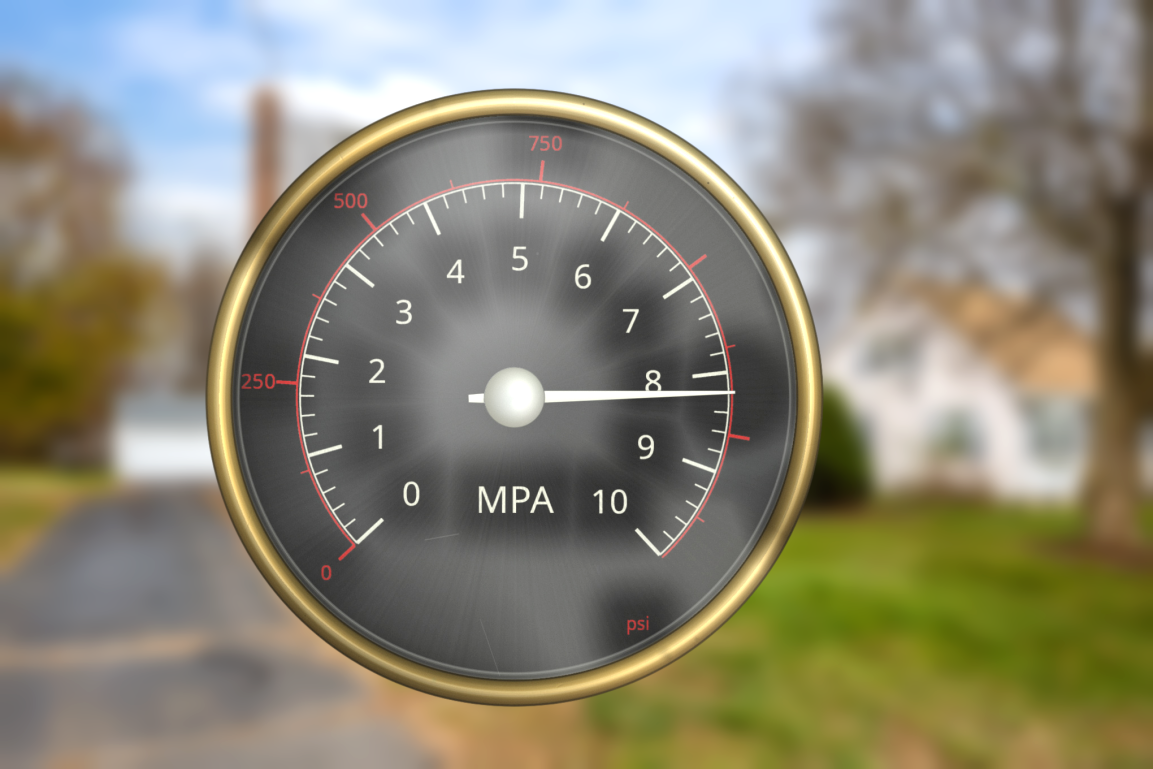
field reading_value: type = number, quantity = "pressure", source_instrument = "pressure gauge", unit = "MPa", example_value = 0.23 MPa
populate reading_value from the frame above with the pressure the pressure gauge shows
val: 8.2 MPa
